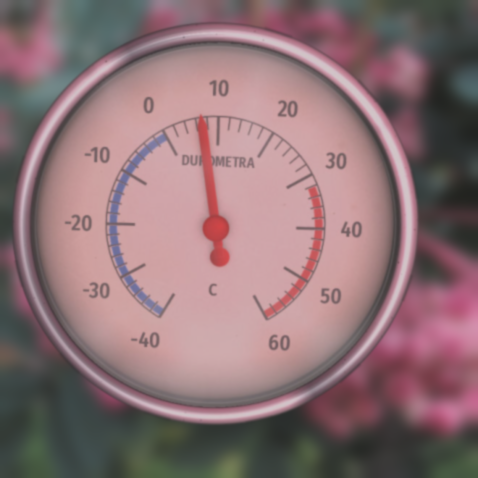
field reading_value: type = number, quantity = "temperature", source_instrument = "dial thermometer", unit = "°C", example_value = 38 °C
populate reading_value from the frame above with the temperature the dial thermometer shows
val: 7 °C
